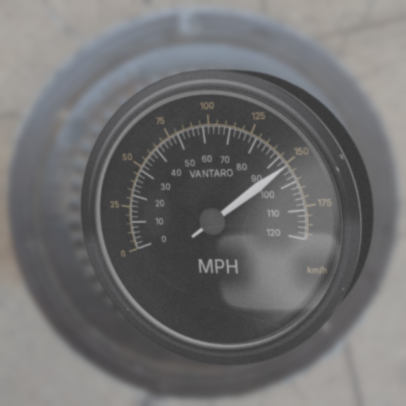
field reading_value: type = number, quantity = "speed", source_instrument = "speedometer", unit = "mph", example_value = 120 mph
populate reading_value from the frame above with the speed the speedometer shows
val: 94 mph
